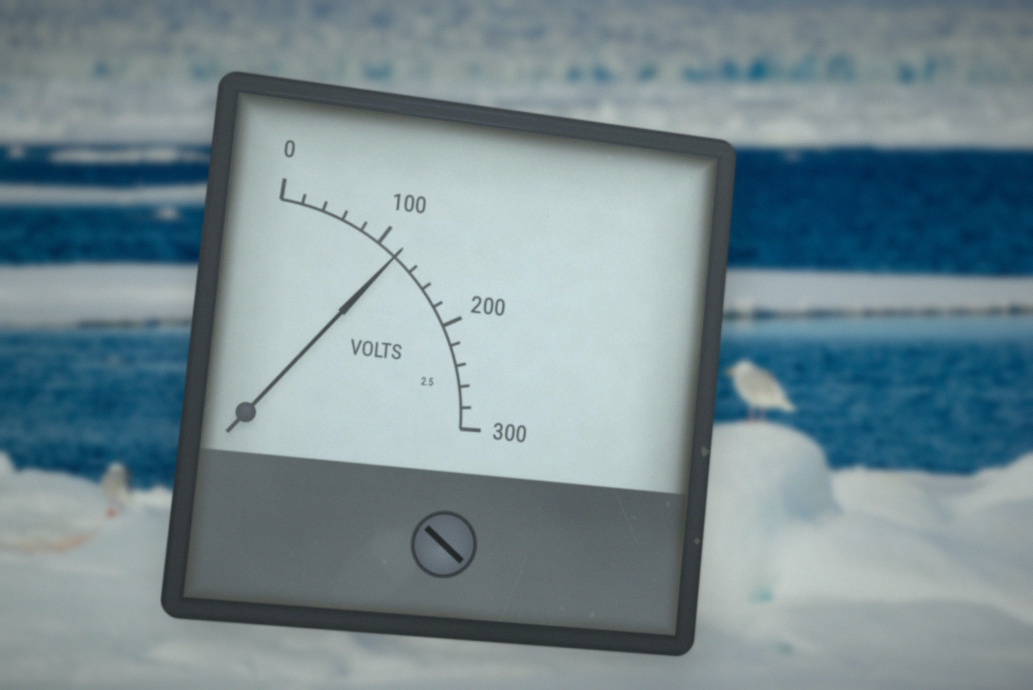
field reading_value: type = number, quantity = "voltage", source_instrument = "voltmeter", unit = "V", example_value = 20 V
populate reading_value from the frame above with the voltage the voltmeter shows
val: 120 V
